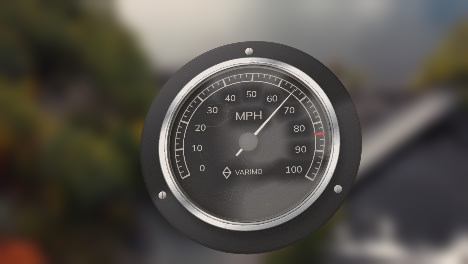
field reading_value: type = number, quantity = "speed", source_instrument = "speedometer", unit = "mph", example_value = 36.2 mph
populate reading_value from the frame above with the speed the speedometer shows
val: 66 mph
